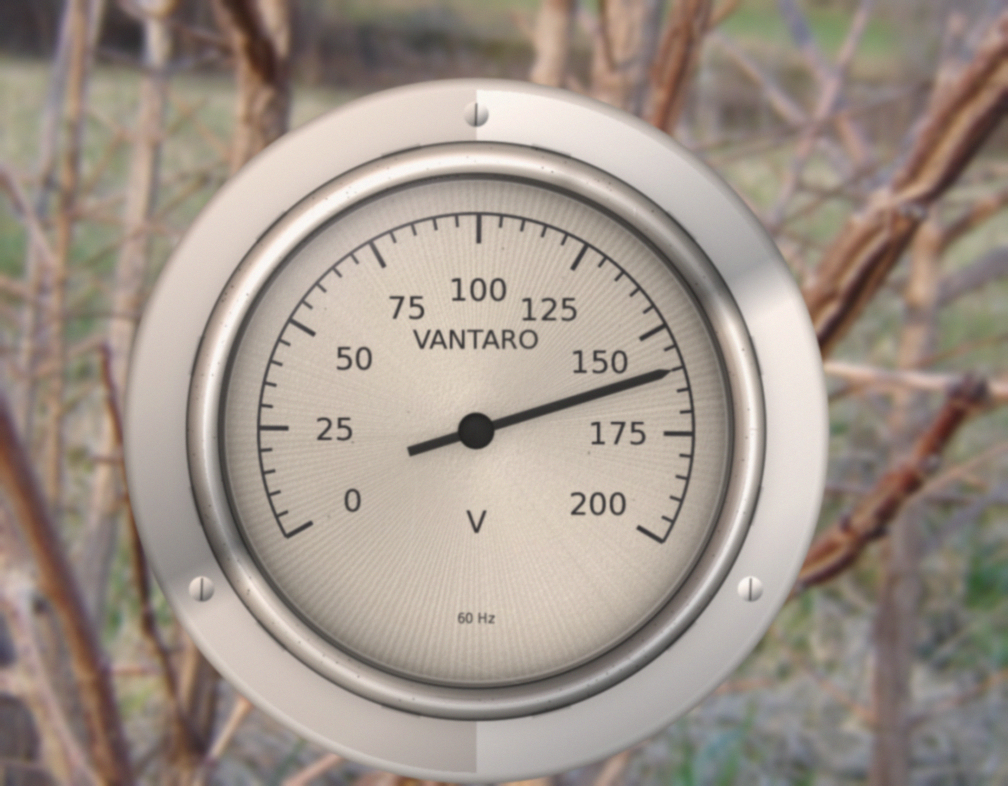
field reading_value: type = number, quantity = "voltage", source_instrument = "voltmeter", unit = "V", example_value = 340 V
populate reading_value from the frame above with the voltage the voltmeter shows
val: 160 V
